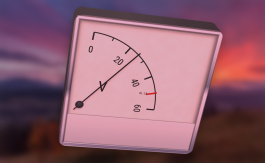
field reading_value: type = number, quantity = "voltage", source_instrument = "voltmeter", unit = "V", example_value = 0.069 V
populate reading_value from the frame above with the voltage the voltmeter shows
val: 25 V
